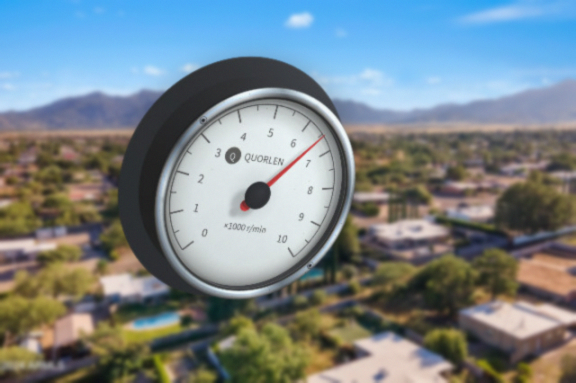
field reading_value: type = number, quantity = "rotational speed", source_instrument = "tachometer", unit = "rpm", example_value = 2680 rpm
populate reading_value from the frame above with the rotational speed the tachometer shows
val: 6500 rpm
